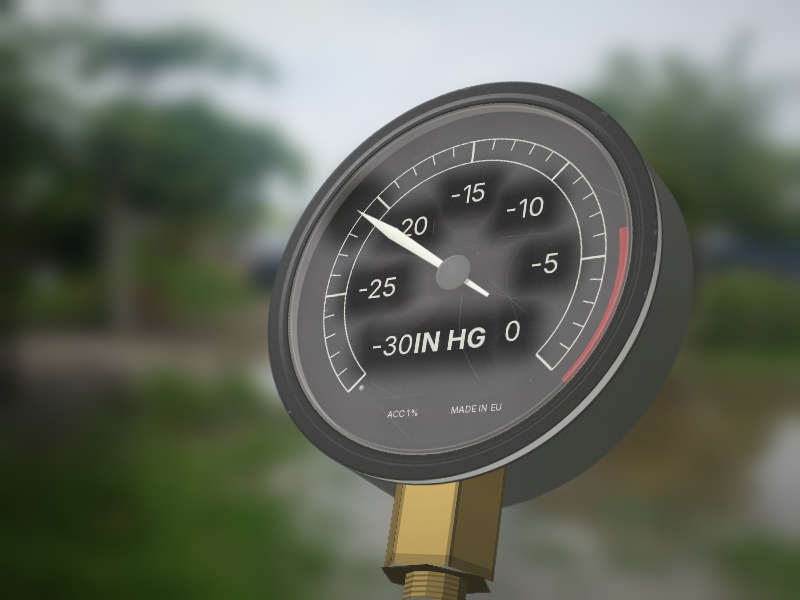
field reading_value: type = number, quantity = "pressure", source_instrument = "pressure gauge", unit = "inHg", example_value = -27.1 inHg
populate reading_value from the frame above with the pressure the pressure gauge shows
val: -21 inHg
